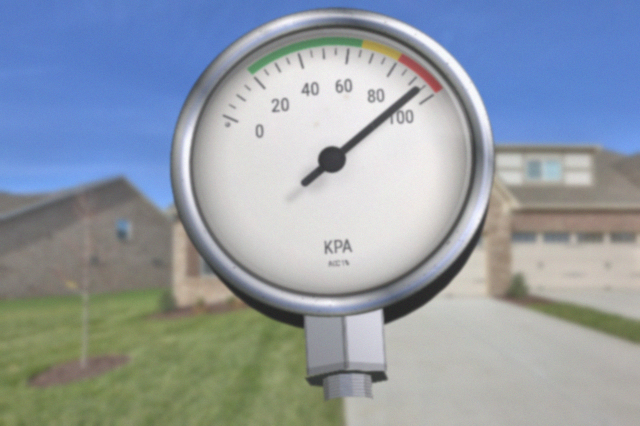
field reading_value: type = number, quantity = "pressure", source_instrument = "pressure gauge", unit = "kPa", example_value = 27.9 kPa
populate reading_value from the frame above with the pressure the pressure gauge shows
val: 95 kPa
